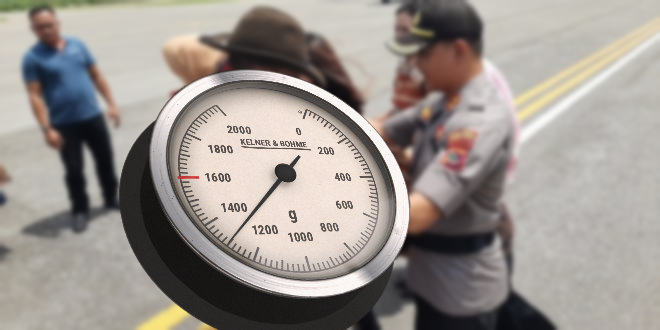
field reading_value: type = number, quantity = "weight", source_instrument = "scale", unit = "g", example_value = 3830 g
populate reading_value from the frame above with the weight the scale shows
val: 1300 g
